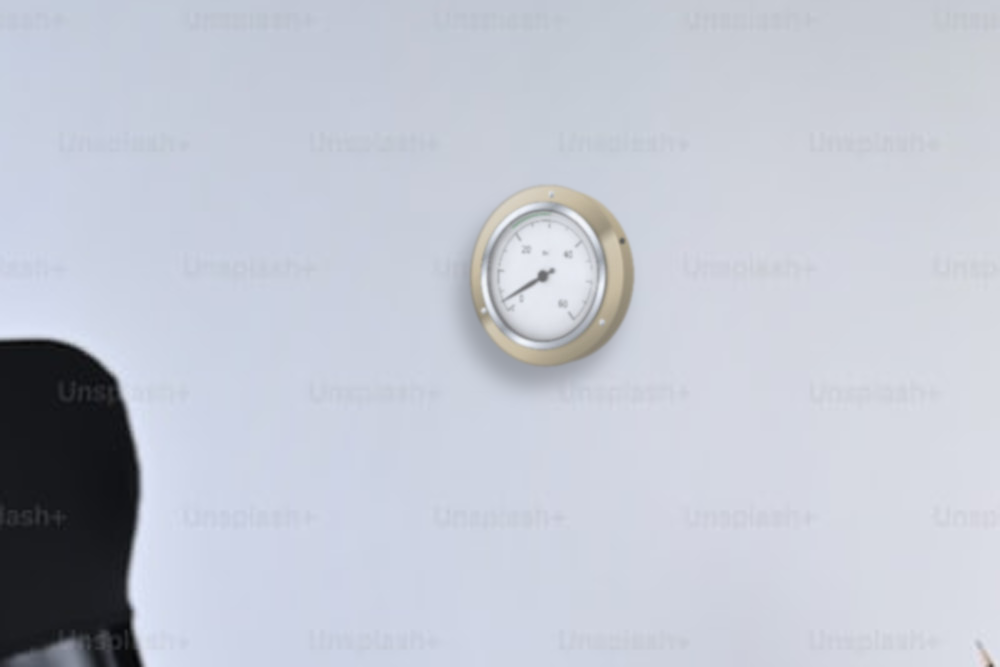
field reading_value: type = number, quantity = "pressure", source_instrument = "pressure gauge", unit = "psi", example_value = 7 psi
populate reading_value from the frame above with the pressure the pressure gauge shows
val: 2.5 psi
